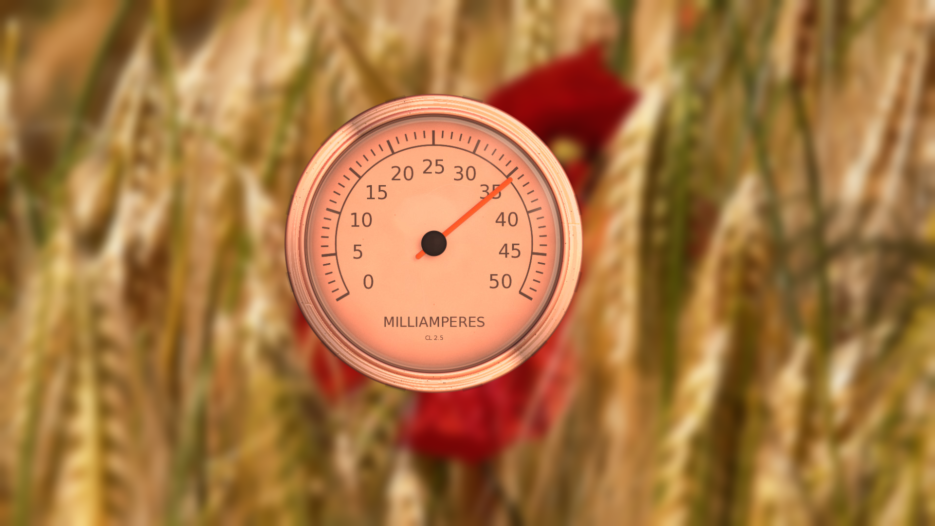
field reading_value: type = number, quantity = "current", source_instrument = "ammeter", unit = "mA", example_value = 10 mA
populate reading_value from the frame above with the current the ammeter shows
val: 35.5 mA
